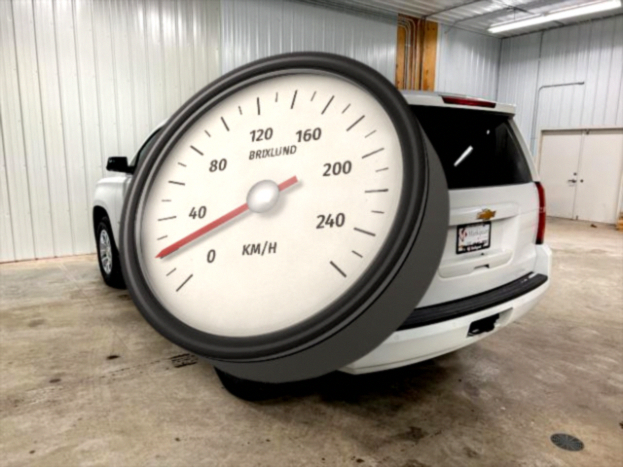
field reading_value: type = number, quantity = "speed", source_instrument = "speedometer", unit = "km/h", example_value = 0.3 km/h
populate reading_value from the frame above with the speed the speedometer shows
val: 20 km/h
